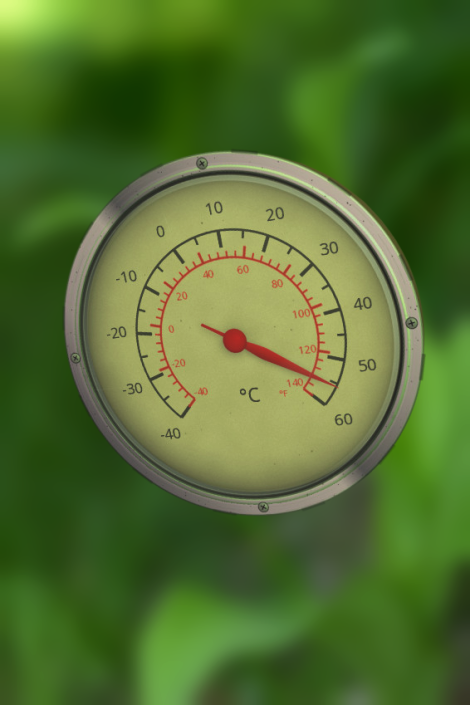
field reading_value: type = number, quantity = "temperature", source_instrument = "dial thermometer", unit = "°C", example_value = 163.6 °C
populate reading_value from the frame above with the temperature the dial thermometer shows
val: 55 °C
